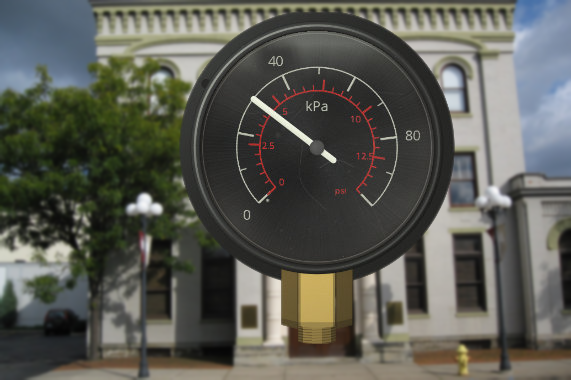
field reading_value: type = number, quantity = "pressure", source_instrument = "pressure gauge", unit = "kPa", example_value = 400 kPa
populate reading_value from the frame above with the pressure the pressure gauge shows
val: 30 kPa
